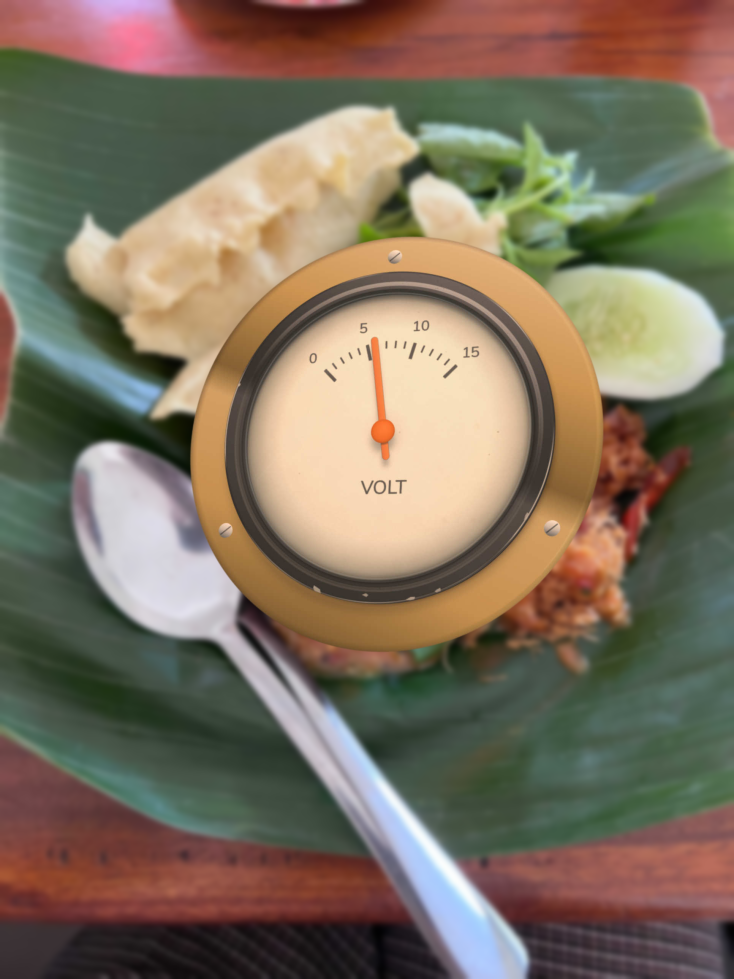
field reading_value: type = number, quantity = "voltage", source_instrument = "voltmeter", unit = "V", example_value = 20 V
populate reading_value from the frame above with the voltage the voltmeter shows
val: 6 V
